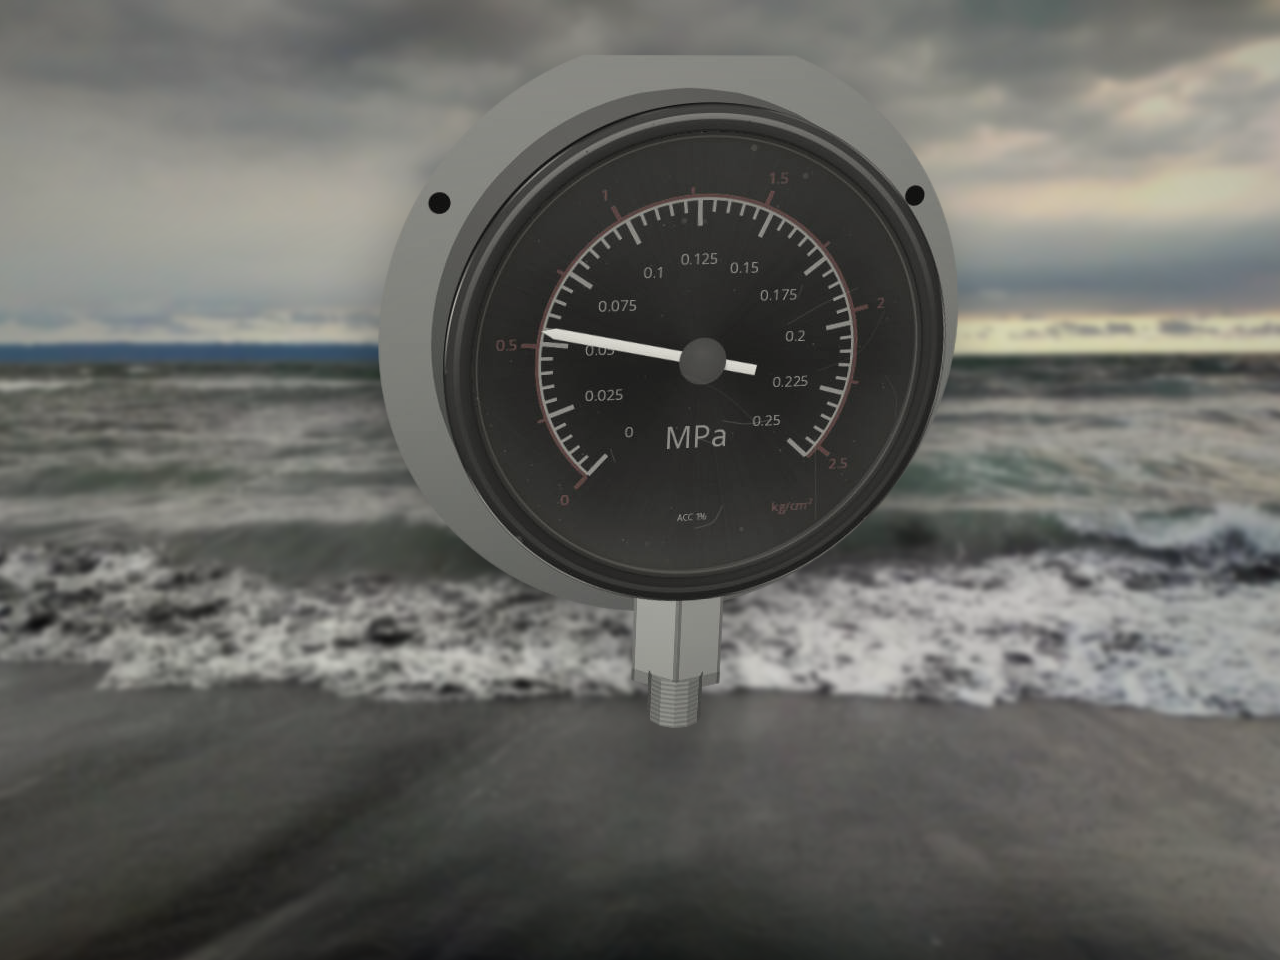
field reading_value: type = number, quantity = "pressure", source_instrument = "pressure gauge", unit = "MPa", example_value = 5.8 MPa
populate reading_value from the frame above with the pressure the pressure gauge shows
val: 0.055 MPa
